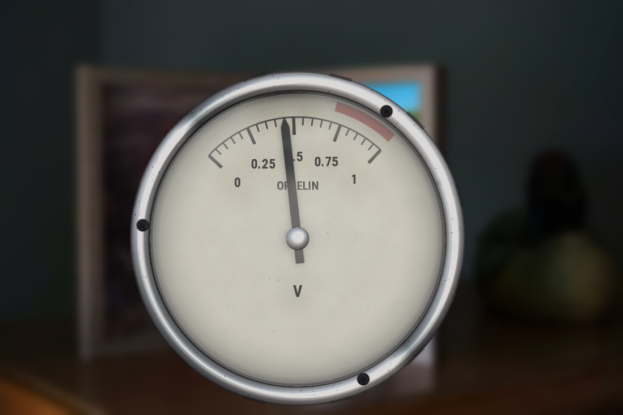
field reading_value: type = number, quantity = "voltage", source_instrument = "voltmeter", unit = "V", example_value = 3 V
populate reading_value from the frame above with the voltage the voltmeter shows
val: 0.45 V
